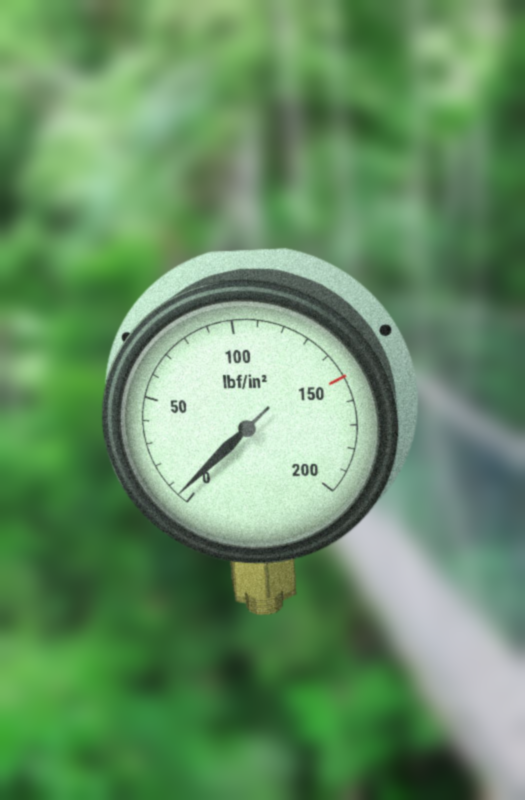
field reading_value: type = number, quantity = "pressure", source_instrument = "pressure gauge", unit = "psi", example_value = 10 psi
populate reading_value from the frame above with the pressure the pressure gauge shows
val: 5 psi
